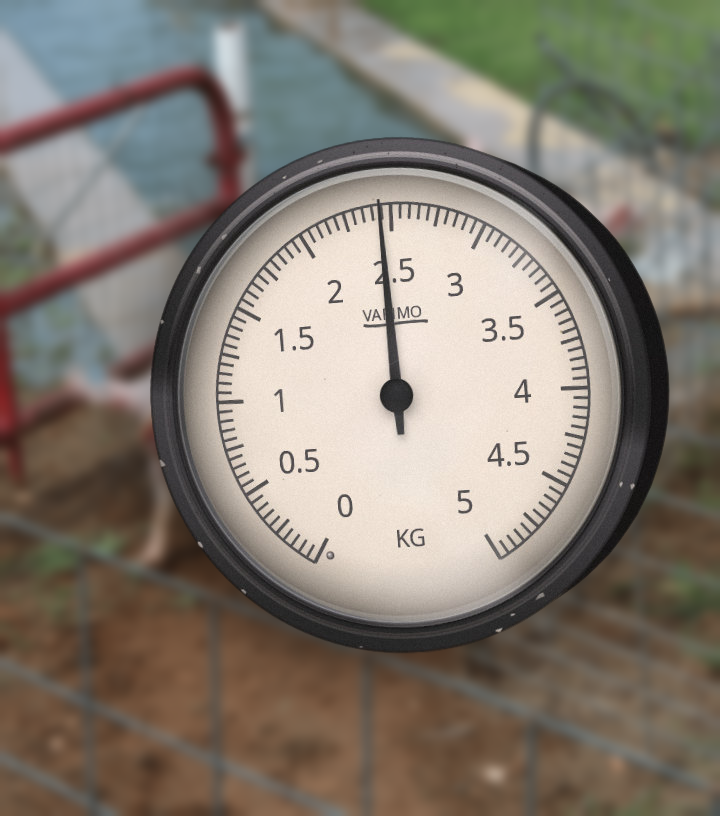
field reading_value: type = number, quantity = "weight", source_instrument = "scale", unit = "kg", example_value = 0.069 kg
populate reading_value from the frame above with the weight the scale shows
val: 2.45 kg
